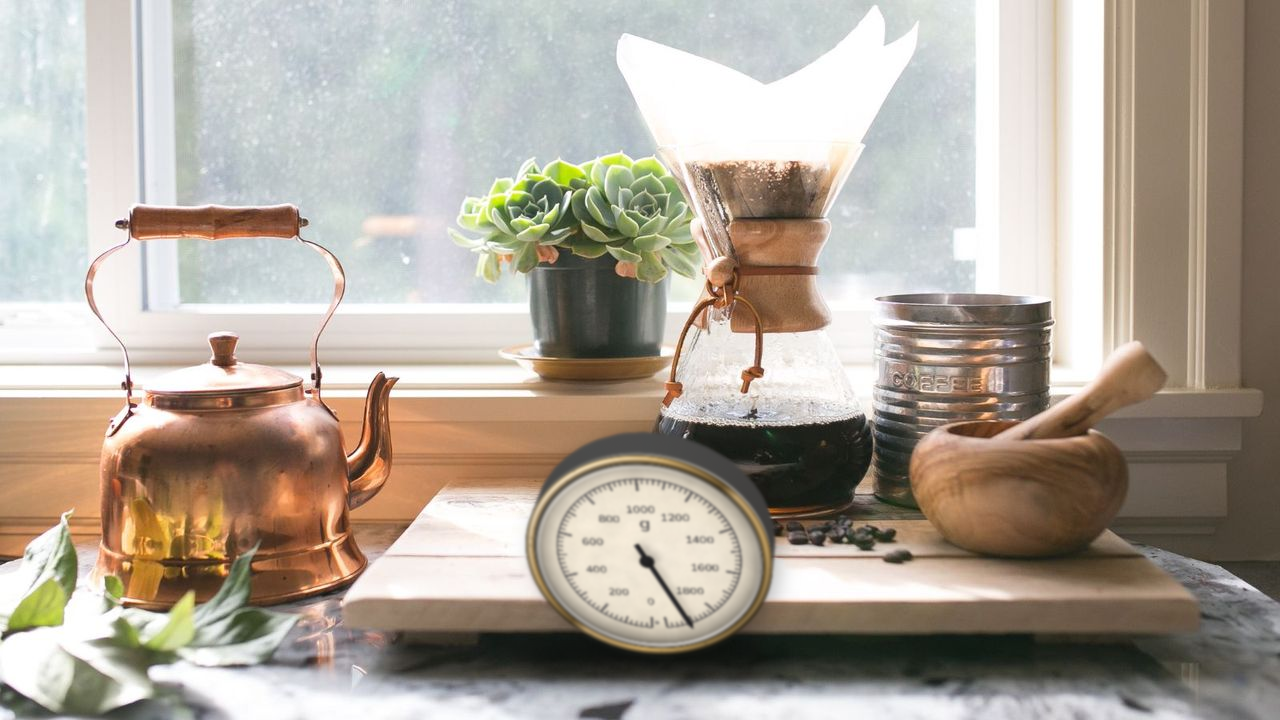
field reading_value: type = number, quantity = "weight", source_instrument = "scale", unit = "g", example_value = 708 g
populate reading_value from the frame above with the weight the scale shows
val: 1900 g
